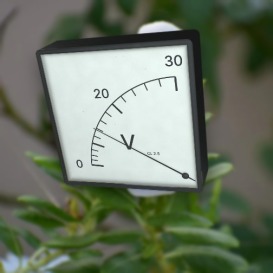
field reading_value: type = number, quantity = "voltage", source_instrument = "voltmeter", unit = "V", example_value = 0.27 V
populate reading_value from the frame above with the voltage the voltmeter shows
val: 14 V
